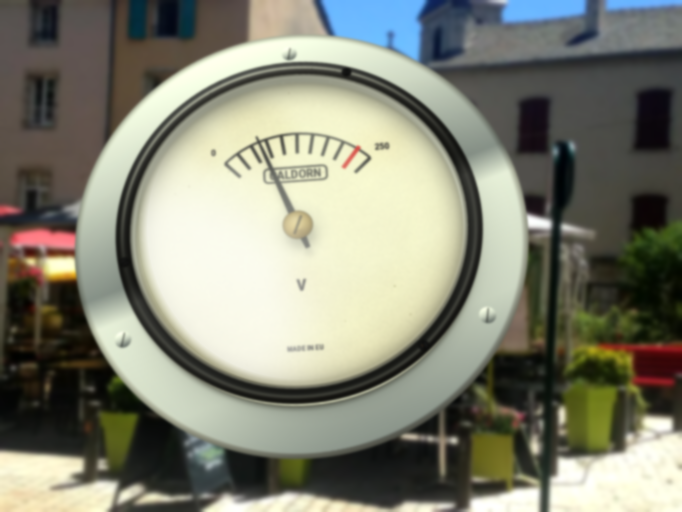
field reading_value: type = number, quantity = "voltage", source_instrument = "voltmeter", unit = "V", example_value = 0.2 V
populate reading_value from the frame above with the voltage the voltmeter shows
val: 62.5 V
